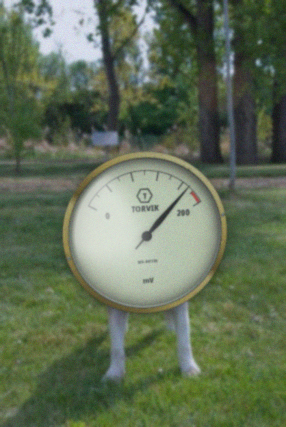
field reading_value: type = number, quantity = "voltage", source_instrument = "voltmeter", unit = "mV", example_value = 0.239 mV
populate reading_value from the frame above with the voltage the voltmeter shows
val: 170 mV
